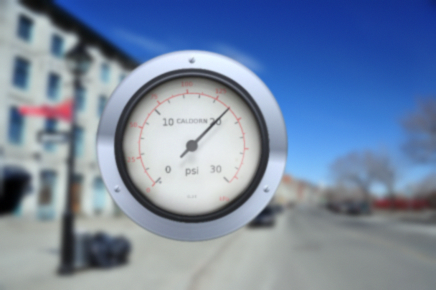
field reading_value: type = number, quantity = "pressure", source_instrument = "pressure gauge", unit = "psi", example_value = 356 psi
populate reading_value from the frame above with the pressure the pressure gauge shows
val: 20 psi
